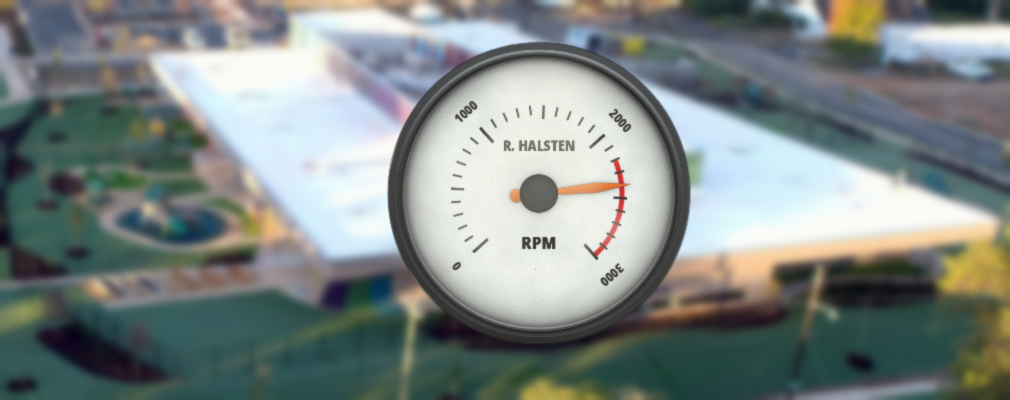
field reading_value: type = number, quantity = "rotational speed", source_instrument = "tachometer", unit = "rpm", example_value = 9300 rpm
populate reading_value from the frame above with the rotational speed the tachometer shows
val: 2400 rpm
